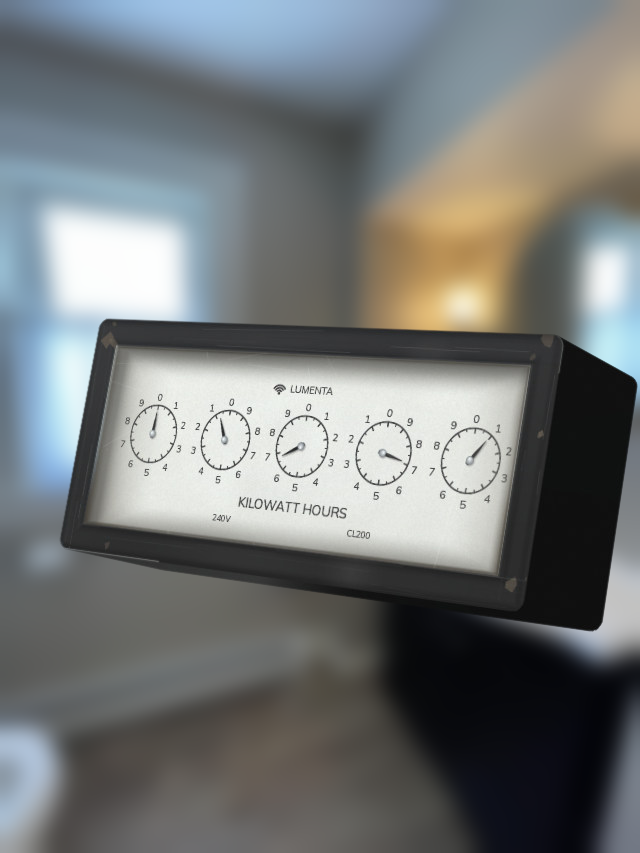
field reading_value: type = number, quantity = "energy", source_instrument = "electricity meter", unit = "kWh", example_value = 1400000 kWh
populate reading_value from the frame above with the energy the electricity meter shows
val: 671 kWh
